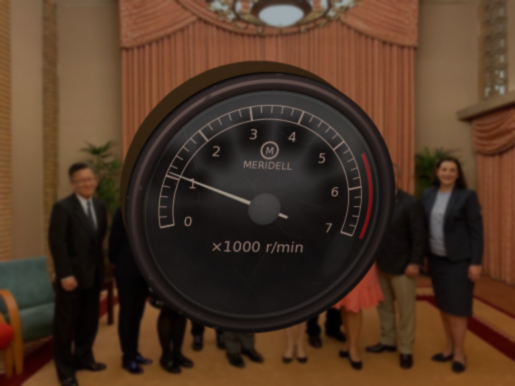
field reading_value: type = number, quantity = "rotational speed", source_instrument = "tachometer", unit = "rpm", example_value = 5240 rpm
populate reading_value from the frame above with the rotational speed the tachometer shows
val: 1100 rpm
